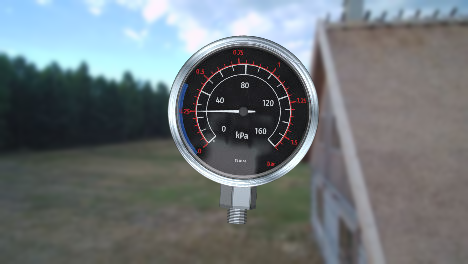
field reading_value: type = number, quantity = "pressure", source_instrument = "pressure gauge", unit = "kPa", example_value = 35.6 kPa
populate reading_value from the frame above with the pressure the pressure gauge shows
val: 25 kPa
